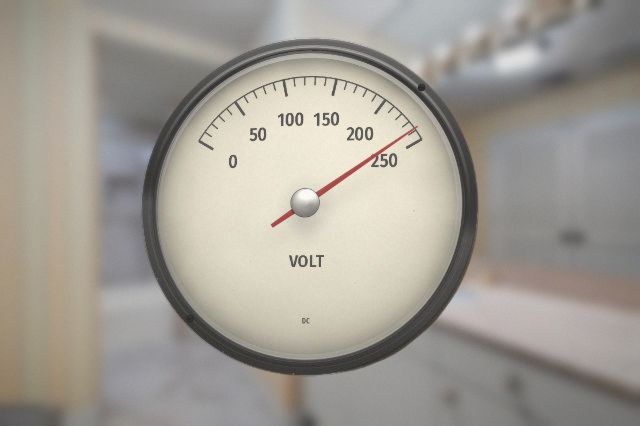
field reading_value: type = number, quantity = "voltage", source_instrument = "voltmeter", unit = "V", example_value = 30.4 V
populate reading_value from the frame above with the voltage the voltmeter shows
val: 240 V
